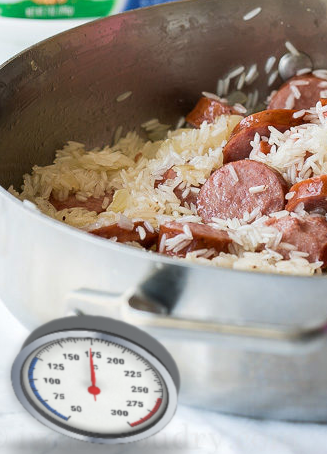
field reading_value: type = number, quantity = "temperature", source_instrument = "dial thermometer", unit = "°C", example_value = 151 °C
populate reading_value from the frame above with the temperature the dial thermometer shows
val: 175 °C
